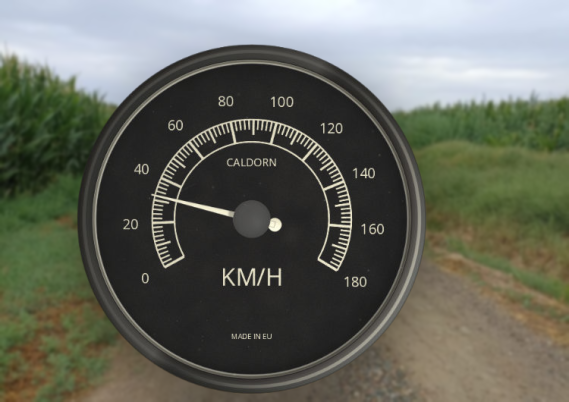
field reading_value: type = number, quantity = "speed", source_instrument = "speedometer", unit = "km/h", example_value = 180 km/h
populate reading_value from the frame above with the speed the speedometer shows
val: 32 km/h
